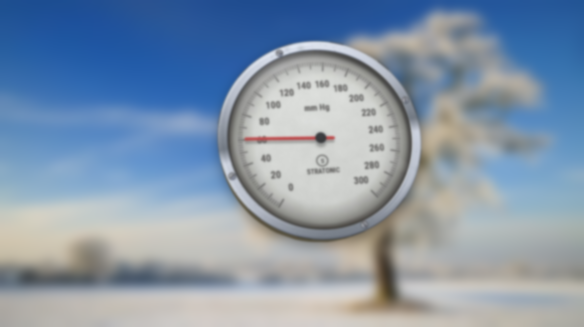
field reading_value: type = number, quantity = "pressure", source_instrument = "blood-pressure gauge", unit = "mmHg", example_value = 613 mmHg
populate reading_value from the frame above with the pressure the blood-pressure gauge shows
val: 60 mmHg
